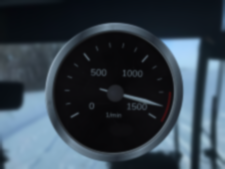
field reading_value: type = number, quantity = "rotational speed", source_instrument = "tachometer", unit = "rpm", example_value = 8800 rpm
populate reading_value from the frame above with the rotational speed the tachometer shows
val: 1400 rpm
